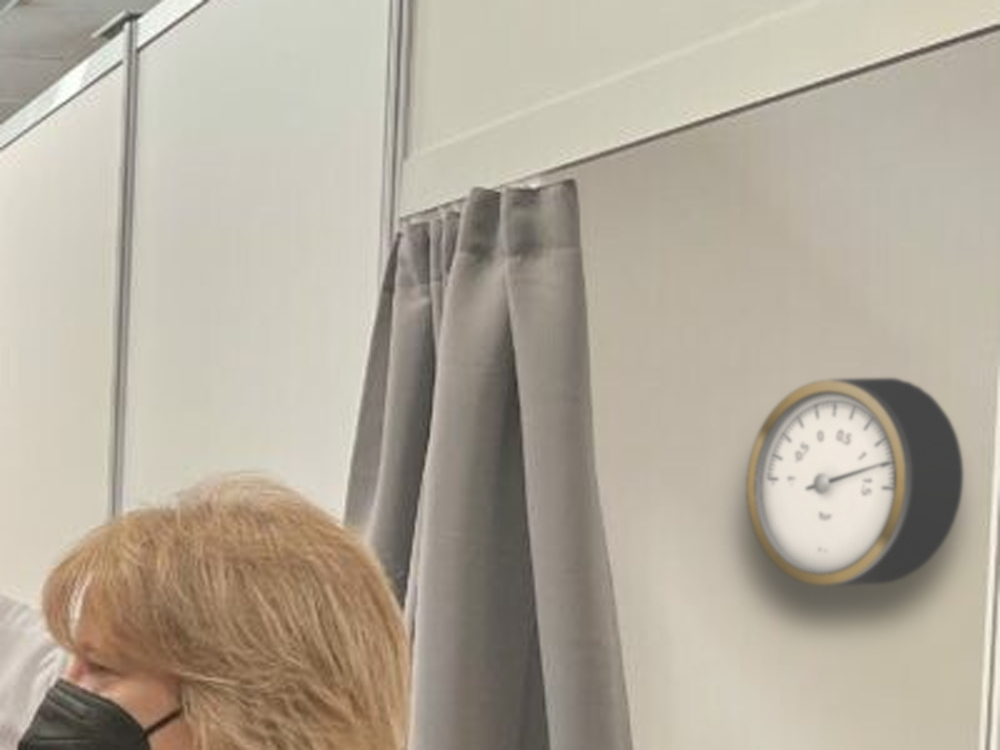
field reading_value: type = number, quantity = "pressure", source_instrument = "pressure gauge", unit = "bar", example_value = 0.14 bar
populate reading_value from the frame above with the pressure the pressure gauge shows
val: 1.25 bar
